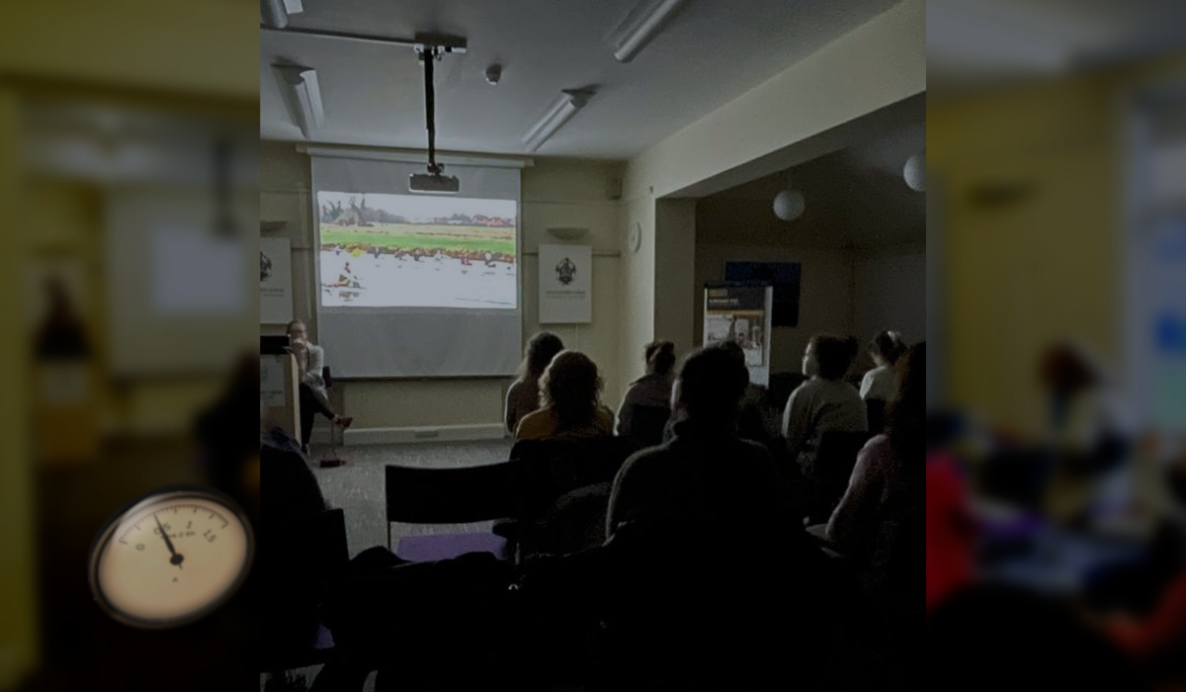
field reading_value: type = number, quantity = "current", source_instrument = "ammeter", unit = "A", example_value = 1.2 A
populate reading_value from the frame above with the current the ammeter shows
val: 0.5 A
